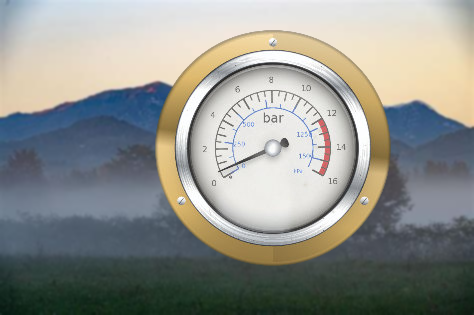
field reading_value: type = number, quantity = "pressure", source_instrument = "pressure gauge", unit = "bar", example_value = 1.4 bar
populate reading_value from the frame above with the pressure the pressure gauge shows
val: 0.5 bar
